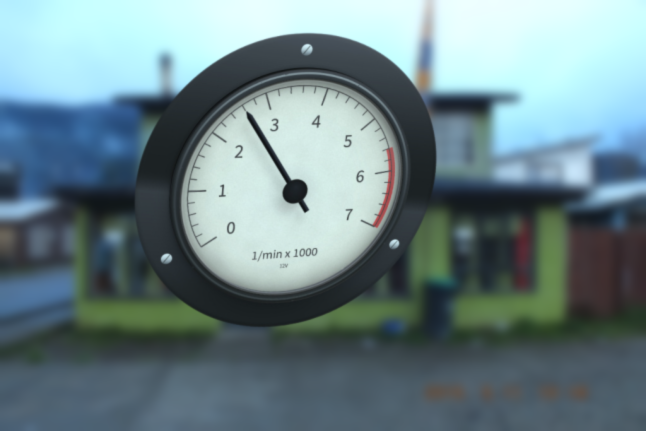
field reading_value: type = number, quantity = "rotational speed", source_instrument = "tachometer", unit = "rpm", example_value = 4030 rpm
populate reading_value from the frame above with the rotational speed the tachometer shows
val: 2600 rpm
